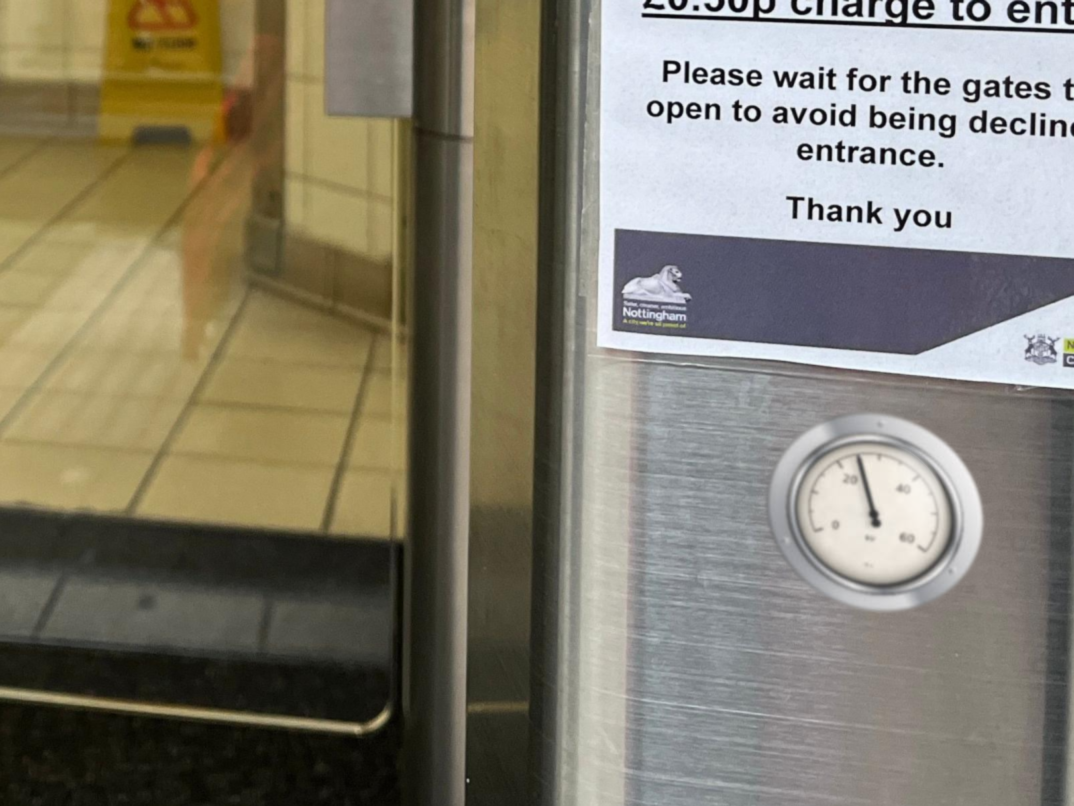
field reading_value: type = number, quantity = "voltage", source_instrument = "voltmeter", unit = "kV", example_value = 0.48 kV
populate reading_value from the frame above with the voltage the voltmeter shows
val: 25 kV
